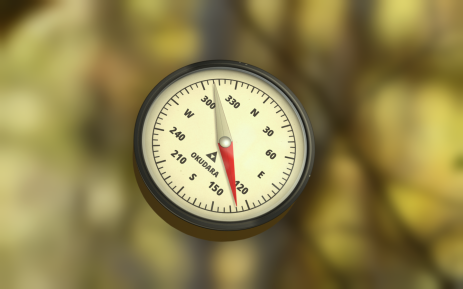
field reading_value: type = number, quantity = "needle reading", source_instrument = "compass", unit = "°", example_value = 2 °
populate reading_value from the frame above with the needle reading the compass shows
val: 130 °
